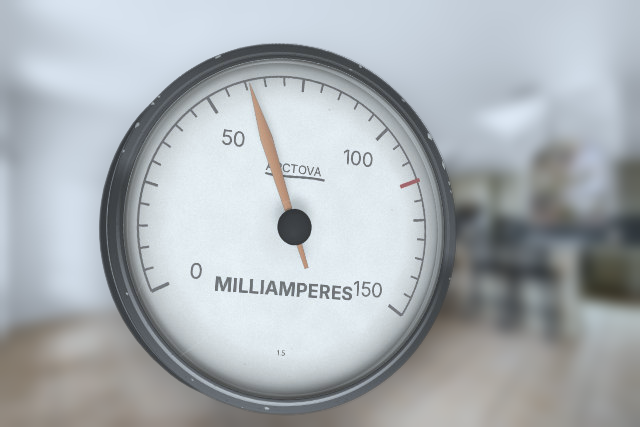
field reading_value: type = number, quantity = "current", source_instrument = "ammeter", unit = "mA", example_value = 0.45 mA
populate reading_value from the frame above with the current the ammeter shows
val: 60 mA
